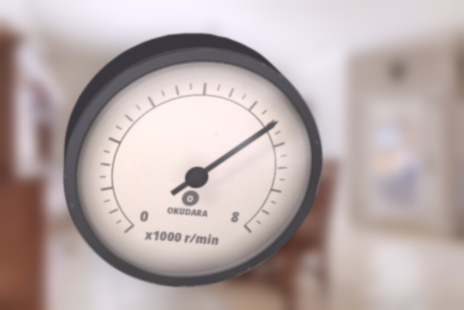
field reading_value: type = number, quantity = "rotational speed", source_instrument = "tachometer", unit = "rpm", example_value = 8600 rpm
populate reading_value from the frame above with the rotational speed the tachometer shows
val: 5500 rpm
